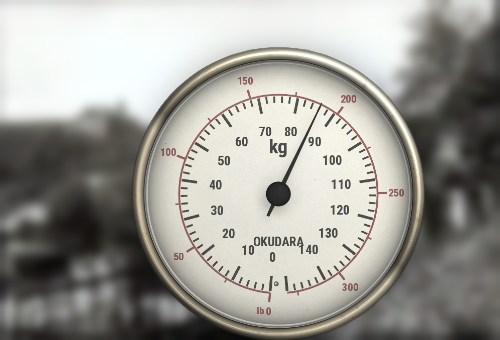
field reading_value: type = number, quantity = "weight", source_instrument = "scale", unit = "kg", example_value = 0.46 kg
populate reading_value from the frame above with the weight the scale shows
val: 86 kg
